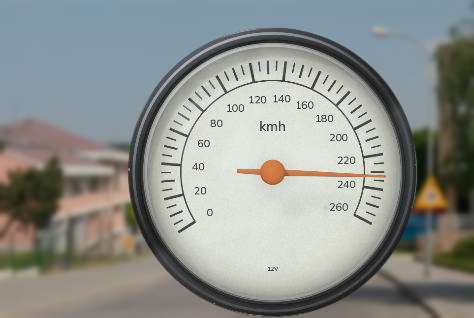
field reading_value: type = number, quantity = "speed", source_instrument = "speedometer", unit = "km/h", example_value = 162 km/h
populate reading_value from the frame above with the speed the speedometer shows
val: 232.5 km/h
